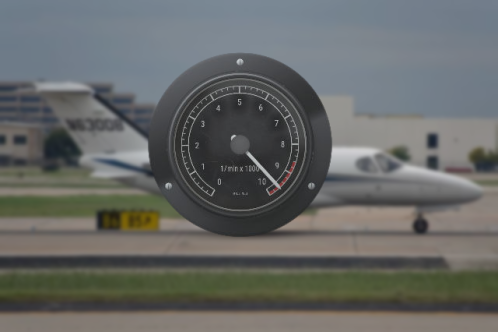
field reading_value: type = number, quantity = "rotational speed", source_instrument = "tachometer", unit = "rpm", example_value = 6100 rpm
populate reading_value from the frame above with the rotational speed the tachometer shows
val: 9600 rpm
